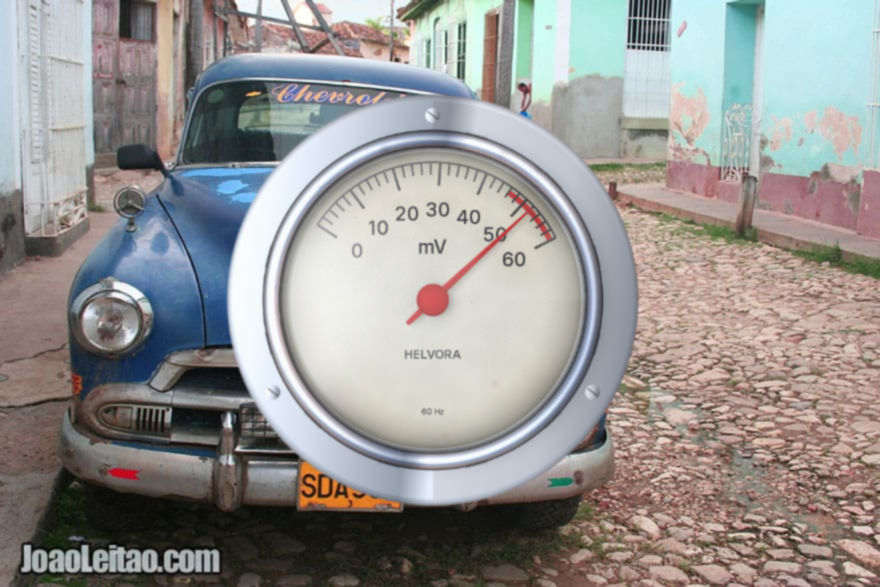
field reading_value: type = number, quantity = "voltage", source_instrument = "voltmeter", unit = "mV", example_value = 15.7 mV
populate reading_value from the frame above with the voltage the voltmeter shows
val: 52 mV
